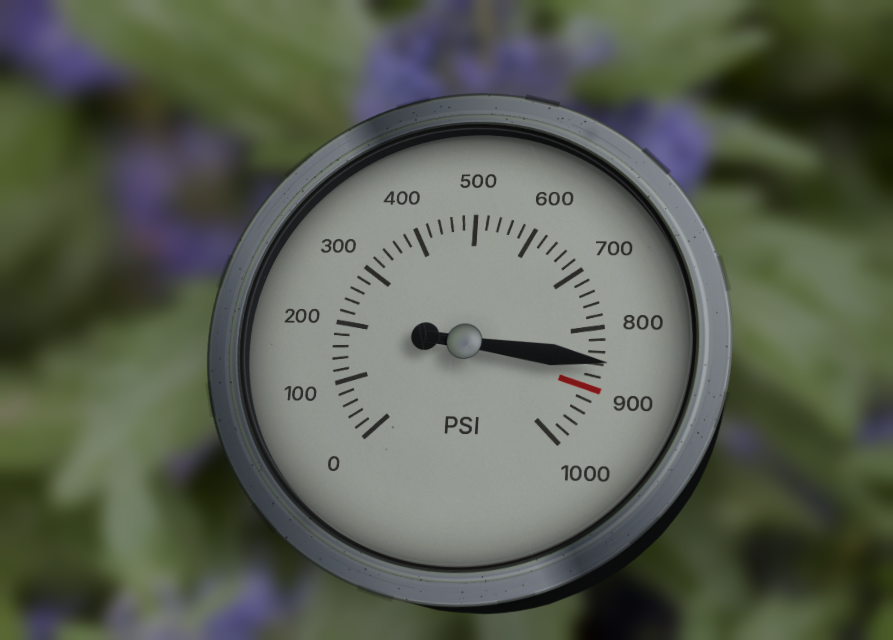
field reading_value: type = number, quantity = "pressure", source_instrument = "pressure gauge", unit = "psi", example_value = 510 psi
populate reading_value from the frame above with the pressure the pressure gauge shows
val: 860 psi
